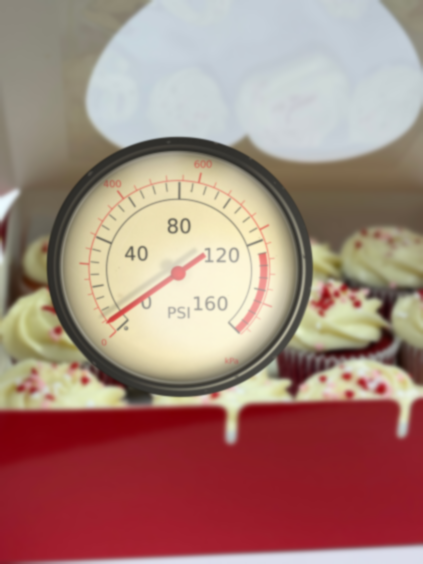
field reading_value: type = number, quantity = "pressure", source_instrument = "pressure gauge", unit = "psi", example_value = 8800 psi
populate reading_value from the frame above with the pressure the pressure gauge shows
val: 5 psi
